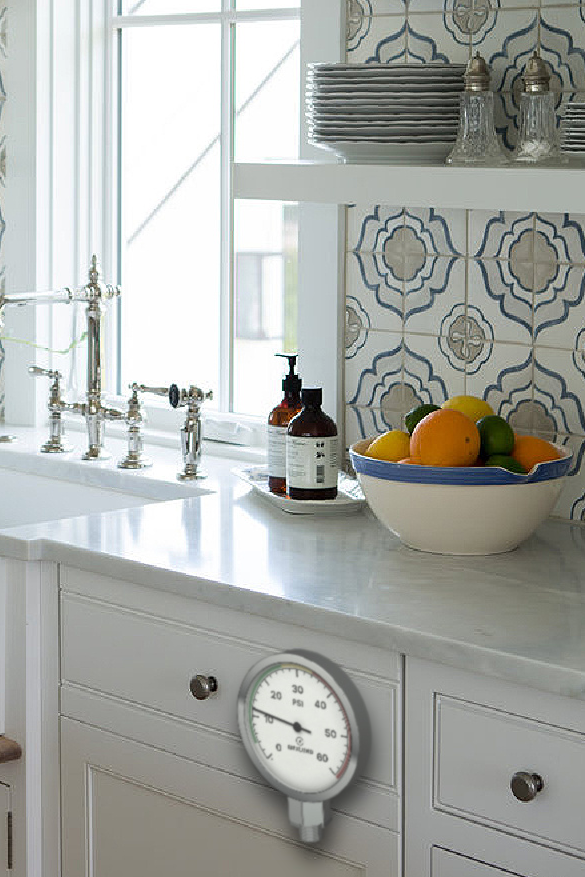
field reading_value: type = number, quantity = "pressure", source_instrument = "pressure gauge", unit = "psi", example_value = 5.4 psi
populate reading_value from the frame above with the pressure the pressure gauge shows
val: 12 psi
